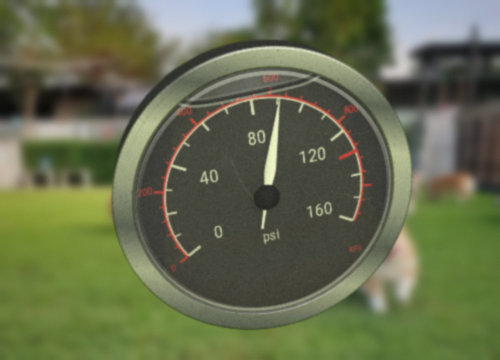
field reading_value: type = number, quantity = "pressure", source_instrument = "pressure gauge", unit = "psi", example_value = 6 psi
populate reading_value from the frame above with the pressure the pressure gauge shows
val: 90 psi
